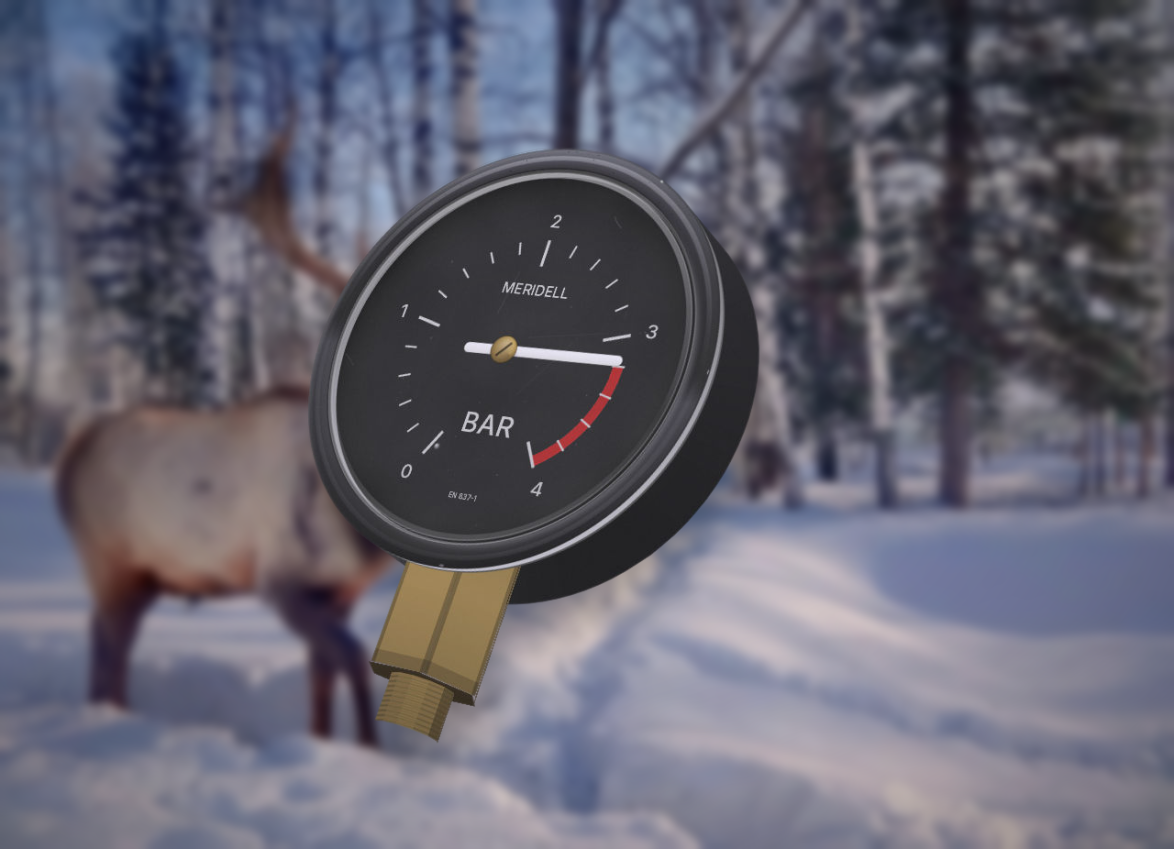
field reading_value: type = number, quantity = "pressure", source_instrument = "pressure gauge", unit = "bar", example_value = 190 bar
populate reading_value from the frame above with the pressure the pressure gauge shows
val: 3.2 bar
